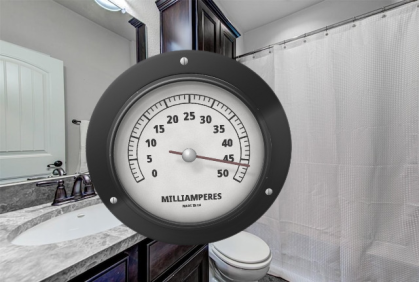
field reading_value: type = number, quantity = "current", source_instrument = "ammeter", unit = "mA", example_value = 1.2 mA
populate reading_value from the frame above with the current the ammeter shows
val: 46 mA
